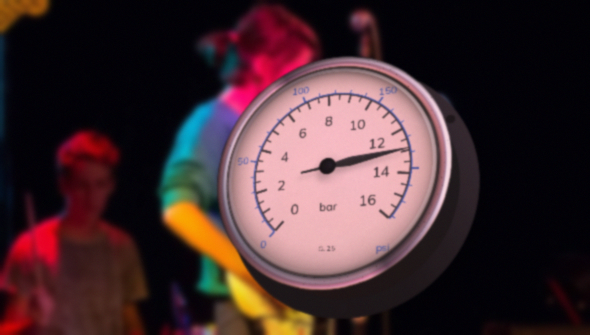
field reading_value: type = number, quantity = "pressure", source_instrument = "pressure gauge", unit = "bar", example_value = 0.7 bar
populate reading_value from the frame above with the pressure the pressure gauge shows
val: 13 bar
